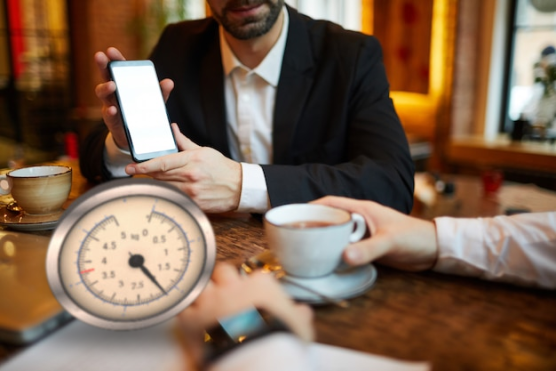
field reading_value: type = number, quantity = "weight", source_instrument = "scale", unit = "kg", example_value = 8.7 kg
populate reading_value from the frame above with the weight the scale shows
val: 2 kg
